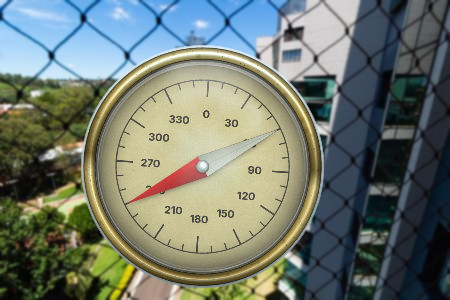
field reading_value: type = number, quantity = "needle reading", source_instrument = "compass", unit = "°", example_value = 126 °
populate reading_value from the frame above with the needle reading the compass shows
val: 240 °
